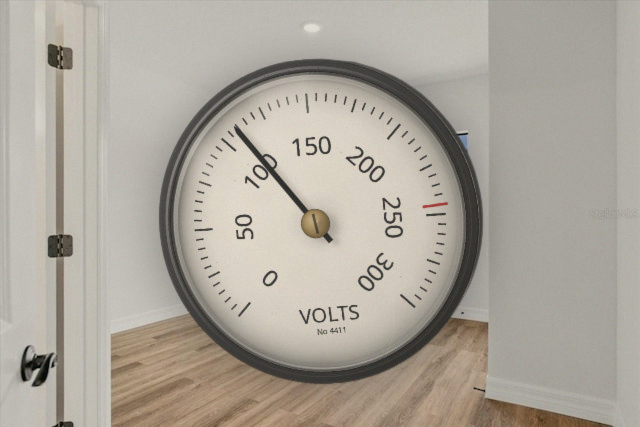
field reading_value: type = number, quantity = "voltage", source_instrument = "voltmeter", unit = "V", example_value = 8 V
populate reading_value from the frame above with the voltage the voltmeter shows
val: 110 V
